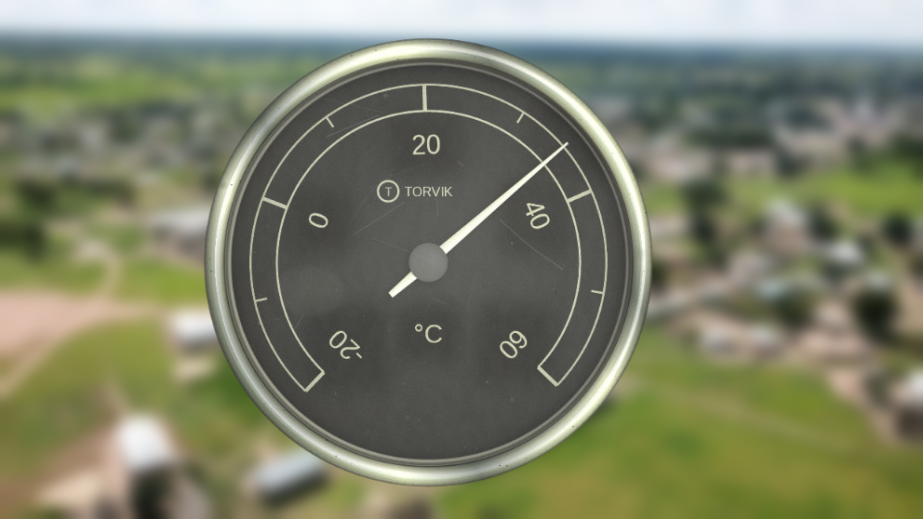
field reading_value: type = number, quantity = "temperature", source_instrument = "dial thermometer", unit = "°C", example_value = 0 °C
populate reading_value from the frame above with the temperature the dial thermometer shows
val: 35 °C
